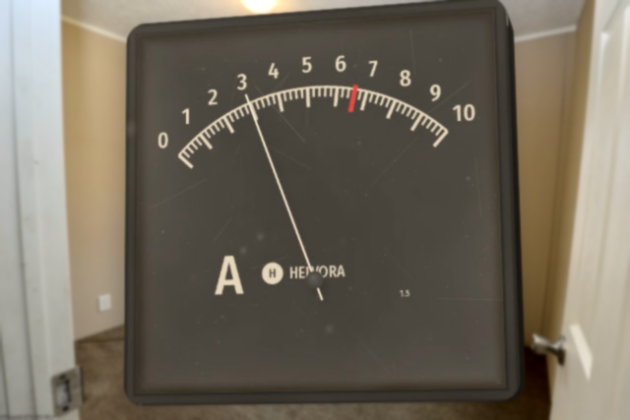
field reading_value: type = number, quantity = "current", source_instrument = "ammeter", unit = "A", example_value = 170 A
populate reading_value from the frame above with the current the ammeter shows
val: 3 A
